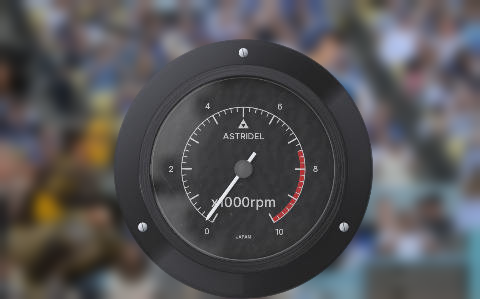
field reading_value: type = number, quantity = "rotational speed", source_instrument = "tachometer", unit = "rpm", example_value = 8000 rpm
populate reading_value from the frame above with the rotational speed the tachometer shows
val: 200 rpm
